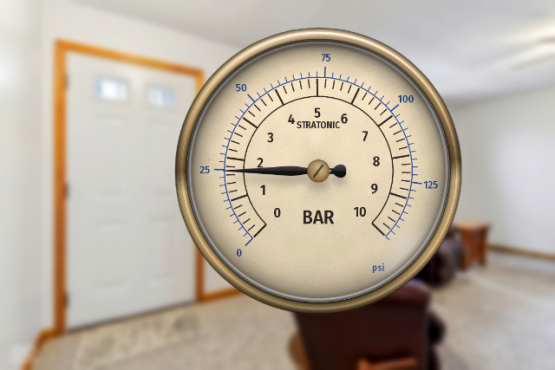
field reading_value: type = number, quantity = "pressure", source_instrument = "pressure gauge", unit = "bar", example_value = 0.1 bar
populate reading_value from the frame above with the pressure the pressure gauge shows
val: 1.7 bar
